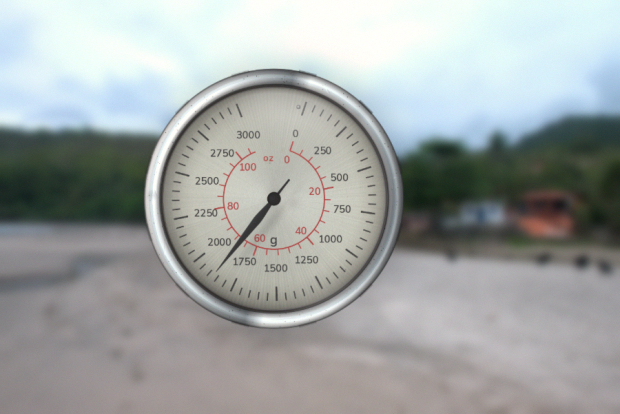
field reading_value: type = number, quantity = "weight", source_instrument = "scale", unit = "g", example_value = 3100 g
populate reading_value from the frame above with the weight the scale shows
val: 1875 g
